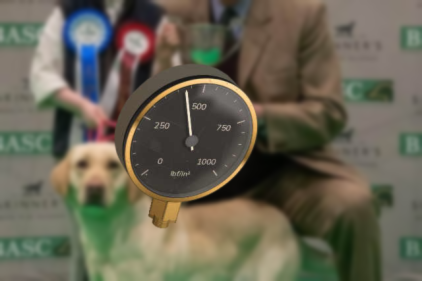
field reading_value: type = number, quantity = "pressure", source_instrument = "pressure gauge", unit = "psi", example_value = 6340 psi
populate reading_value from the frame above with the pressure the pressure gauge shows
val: 425 psi
